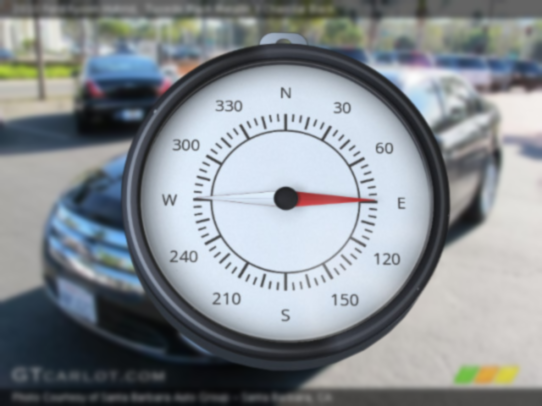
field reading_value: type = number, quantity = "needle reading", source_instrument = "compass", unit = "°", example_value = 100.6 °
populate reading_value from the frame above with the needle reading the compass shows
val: 90 °
